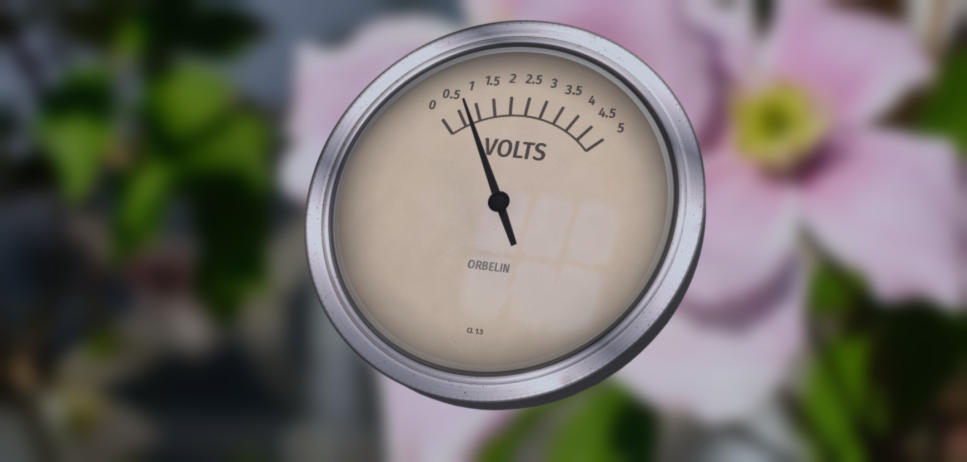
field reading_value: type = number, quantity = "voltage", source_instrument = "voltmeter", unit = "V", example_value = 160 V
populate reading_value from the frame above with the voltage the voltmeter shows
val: 0.75 V
